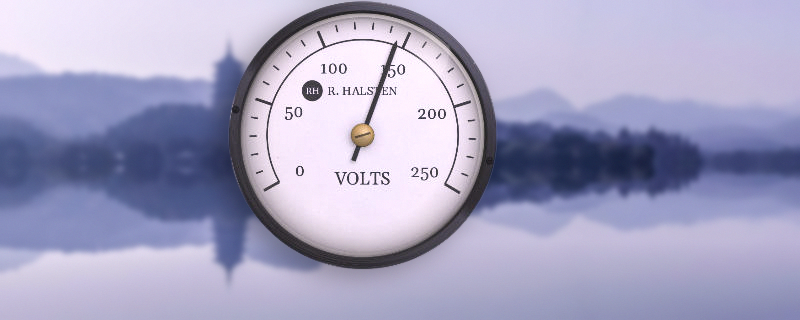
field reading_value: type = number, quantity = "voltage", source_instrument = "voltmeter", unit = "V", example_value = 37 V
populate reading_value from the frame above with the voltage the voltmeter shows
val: 145 V
